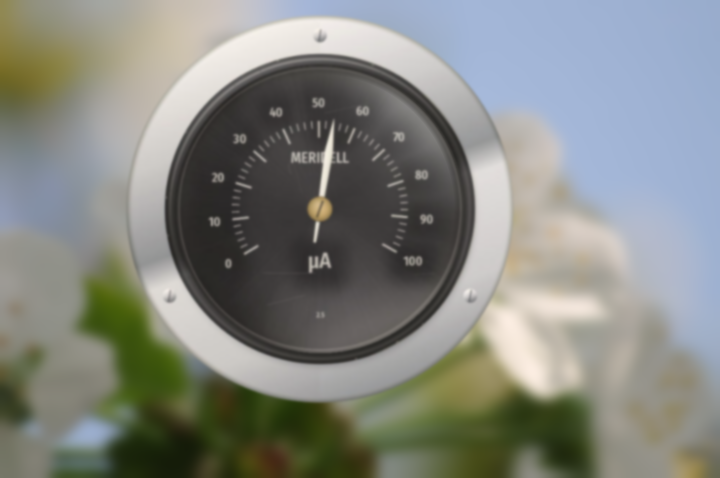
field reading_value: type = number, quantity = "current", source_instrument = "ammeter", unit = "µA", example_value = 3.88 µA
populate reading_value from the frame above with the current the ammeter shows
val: 54 µA
